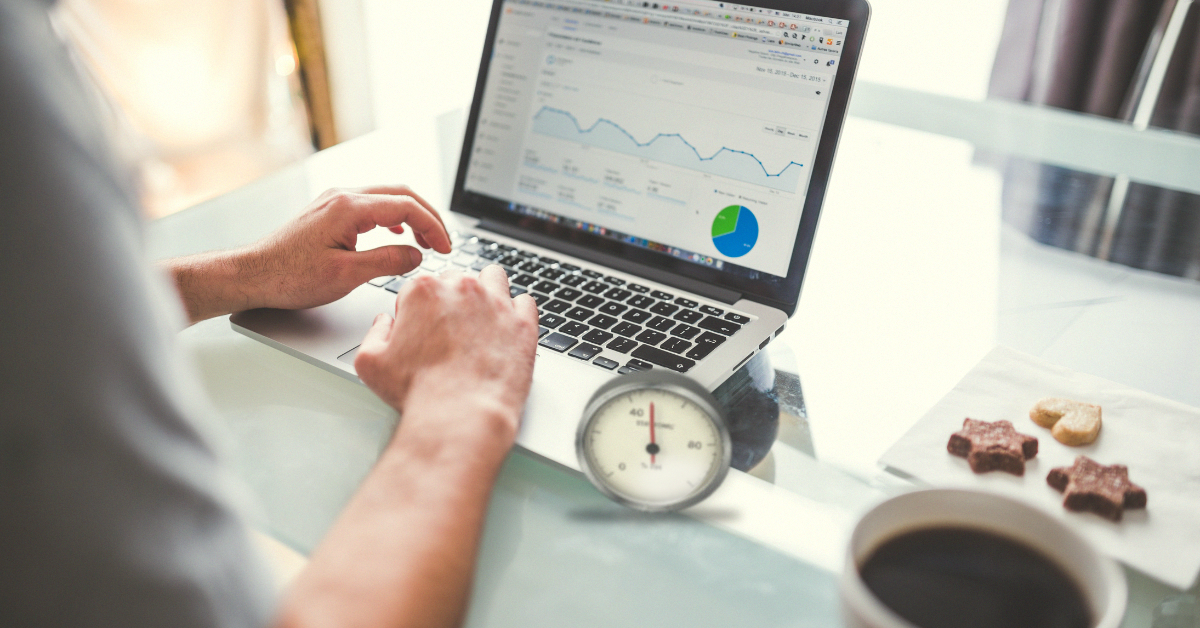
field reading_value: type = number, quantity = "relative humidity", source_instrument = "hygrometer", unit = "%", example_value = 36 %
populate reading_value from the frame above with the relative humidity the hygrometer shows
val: 48 %
